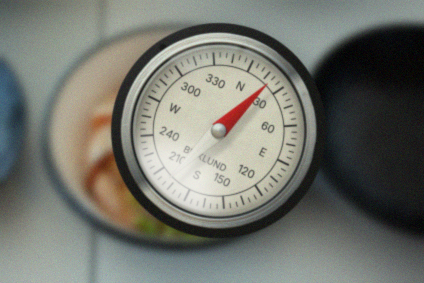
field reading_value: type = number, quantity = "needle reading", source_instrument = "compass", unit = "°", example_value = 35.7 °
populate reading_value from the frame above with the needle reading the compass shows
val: 20 °
